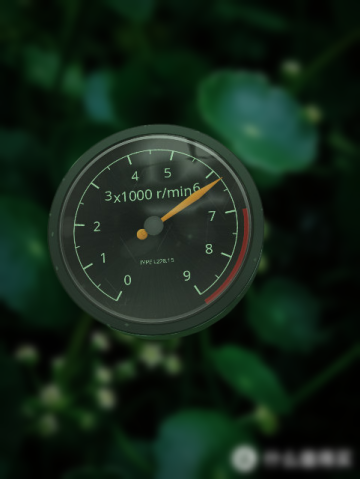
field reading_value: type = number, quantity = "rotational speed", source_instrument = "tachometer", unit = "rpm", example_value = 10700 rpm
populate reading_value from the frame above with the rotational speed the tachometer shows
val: 6250 rpm
